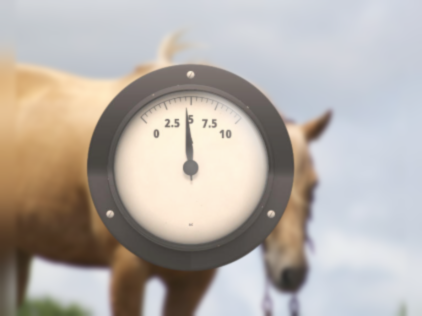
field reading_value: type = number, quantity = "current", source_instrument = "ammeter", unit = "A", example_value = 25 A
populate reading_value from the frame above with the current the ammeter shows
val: 4.5 A
